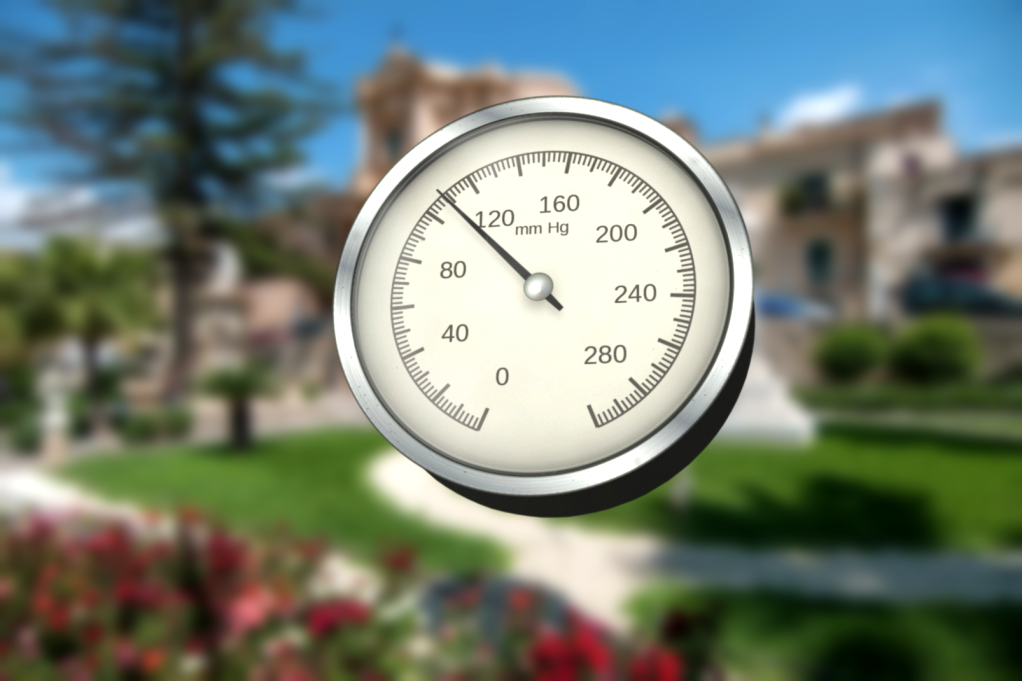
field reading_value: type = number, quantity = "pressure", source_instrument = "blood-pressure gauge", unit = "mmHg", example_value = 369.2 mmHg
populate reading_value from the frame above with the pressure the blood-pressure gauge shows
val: 108 mmHg
